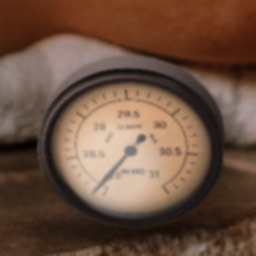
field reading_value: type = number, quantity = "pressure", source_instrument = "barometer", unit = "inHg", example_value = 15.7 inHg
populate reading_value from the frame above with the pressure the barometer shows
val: 28.1 inHg
